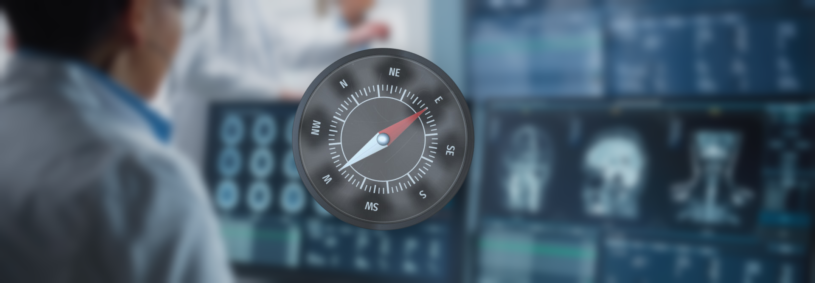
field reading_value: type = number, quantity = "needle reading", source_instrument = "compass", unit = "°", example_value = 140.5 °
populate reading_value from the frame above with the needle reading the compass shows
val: 90 °
